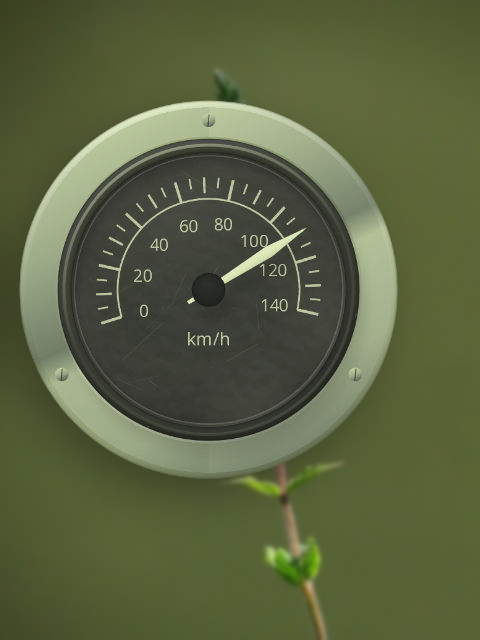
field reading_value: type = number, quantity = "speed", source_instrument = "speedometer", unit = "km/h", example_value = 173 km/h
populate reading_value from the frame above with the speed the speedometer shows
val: 110 km/h
